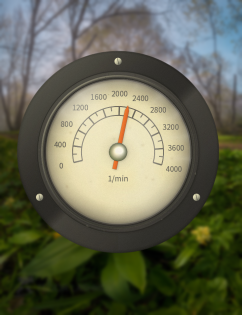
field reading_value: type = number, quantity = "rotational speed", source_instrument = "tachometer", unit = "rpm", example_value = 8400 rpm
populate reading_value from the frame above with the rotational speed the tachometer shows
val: 2200 rpm
